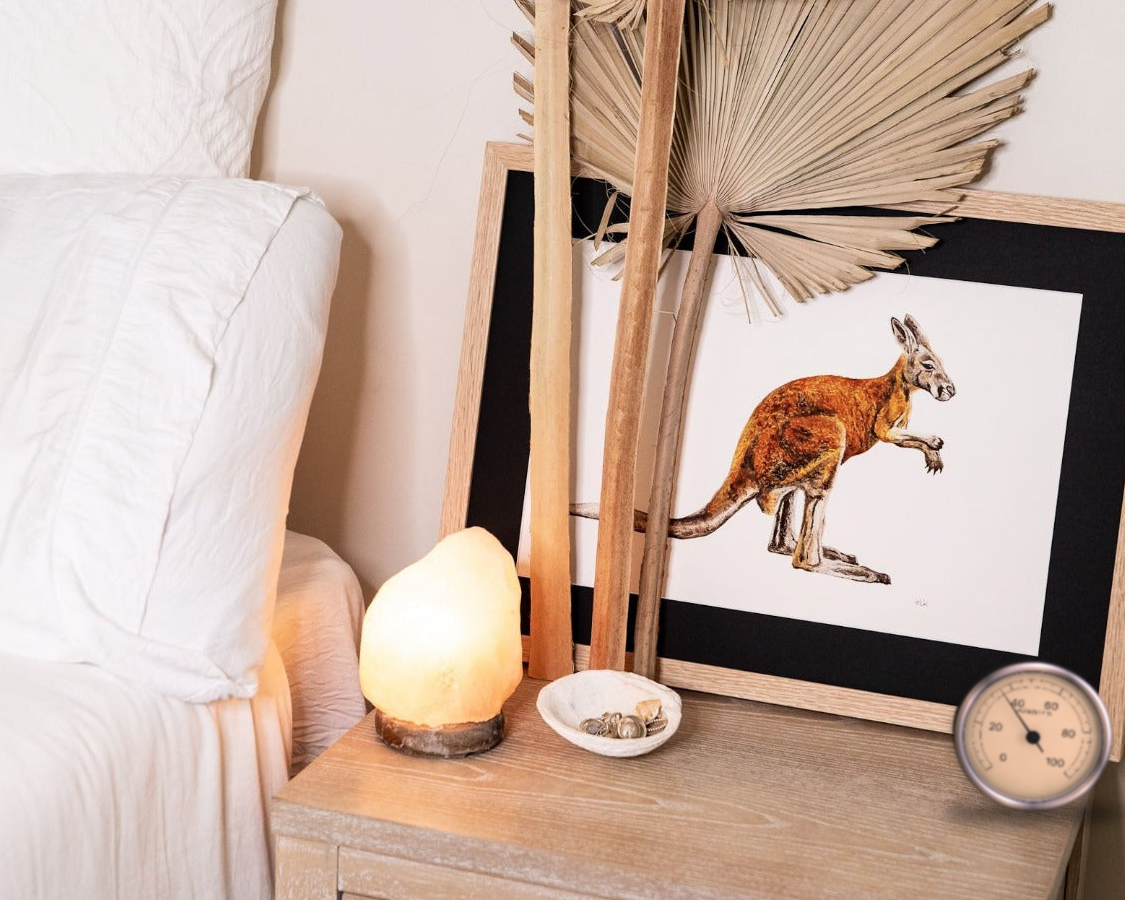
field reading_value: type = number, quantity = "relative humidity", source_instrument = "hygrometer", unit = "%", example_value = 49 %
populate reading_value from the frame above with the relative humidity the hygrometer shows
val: 36 %
